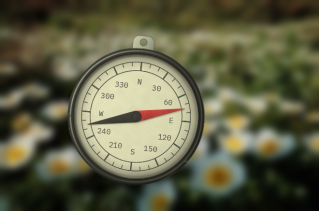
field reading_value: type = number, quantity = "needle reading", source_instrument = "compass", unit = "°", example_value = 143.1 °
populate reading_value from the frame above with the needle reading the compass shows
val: 75 °
